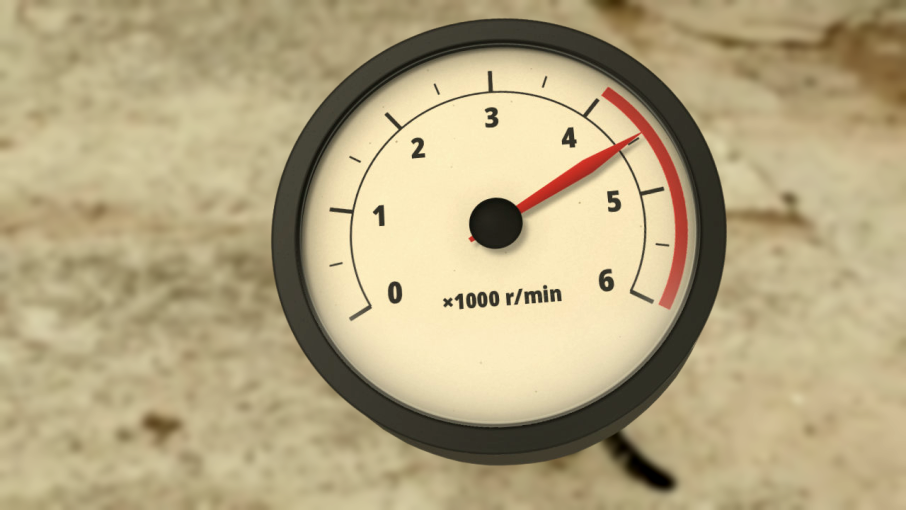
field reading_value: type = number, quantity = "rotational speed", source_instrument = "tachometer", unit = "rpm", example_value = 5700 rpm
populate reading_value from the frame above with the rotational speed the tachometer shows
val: 4500 rpm
